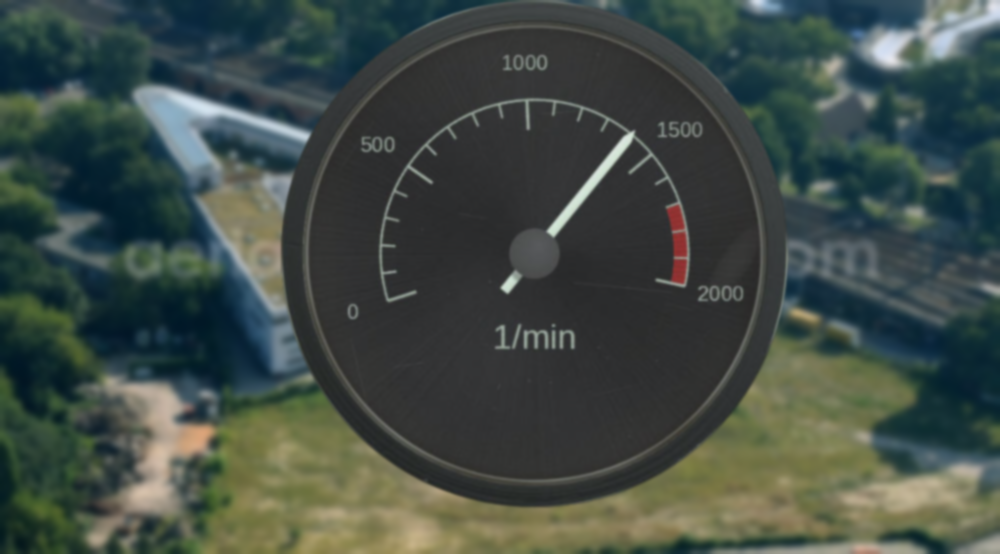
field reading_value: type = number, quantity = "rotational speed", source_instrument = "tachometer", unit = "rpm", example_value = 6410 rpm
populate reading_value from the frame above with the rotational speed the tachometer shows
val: 1400 rpm
